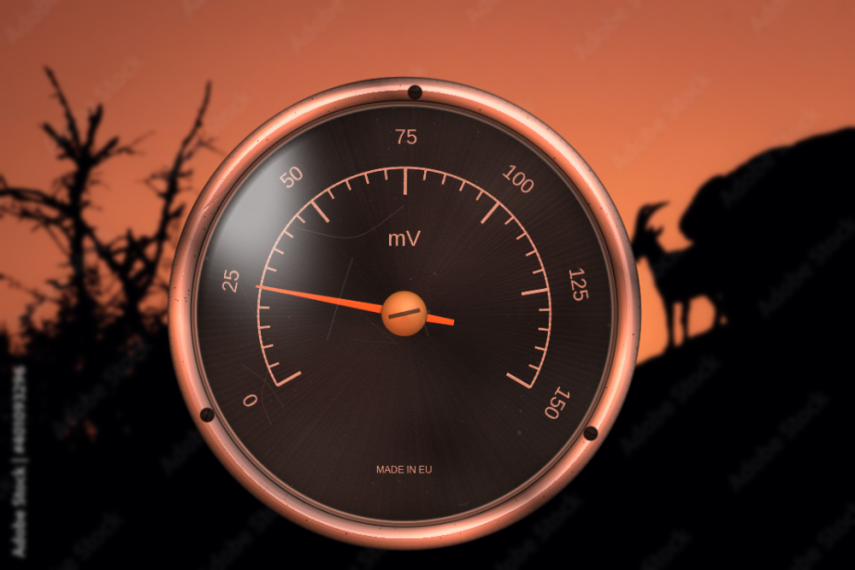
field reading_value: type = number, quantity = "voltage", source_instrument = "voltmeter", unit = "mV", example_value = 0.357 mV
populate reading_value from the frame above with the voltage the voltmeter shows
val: 25 mV
